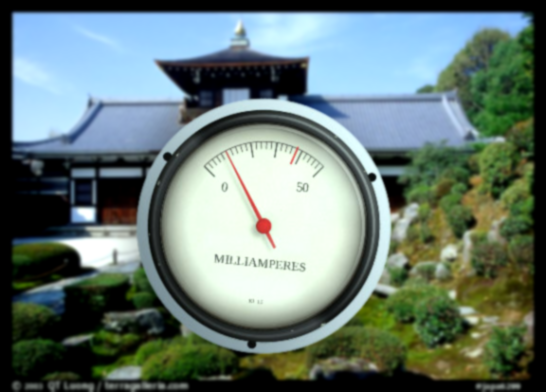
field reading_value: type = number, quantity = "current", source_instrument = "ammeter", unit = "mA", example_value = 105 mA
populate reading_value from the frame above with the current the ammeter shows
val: 10 mA
